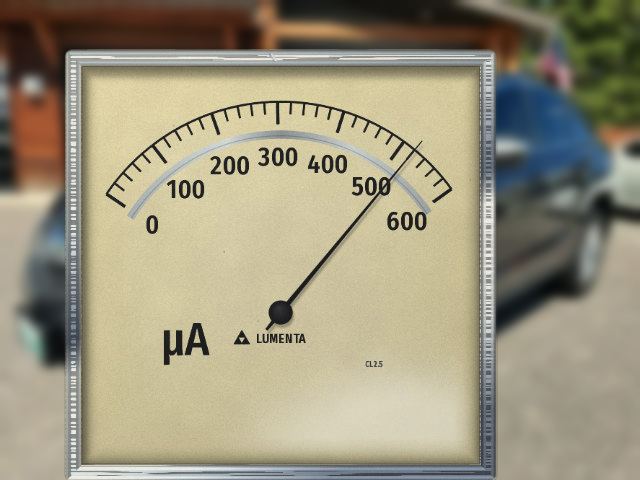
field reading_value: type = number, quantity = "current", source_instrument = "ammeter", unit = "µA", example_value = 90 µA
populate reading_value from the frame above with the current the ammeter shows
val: 520 µA
